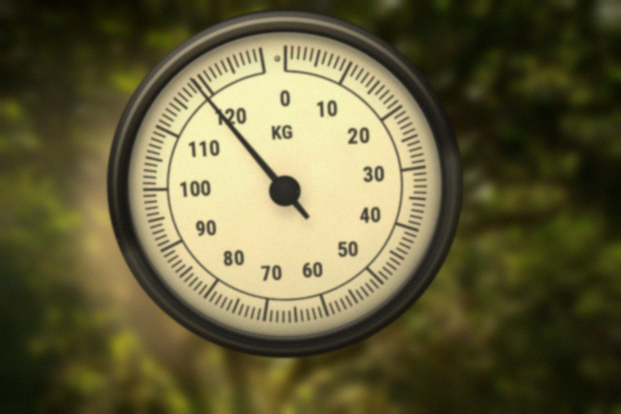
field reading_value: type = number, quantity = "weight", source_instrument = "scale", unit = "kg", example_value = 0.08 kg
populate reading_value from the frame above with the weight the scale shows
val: 119 kg
